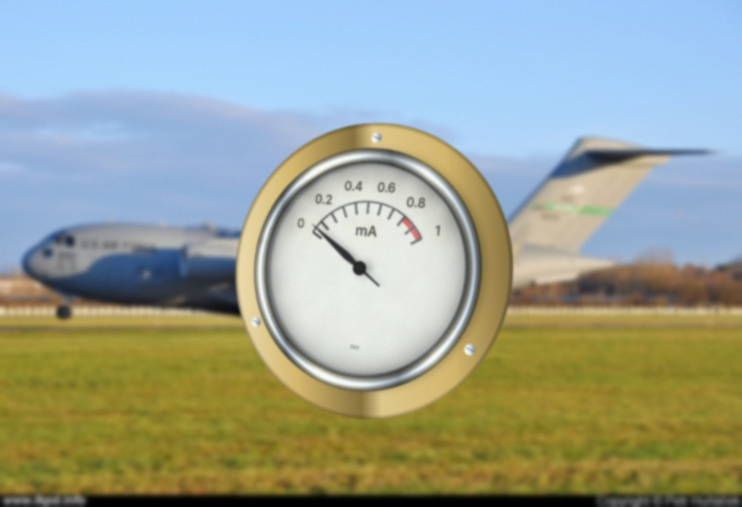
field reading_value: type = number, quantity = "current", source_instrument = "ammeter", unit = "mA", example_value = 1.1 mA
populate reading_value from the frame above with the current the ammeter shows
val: 0.05 mA
